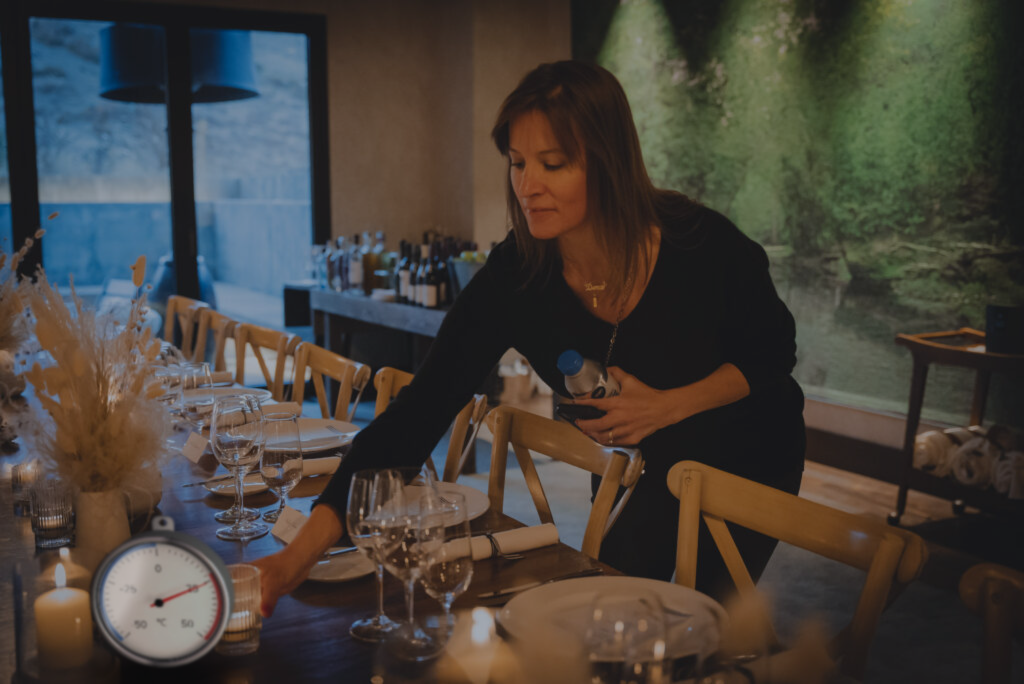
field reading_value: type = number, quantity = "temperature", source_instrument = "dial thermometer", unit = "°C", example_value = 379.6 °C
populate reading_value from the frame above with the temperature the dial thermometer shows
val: 25 °C
